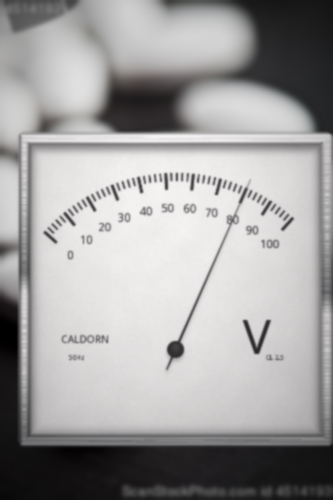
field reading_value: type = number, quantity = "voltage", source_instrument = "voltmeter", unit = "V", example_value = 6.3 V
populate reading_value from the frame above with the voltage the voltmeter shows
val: 80 V
